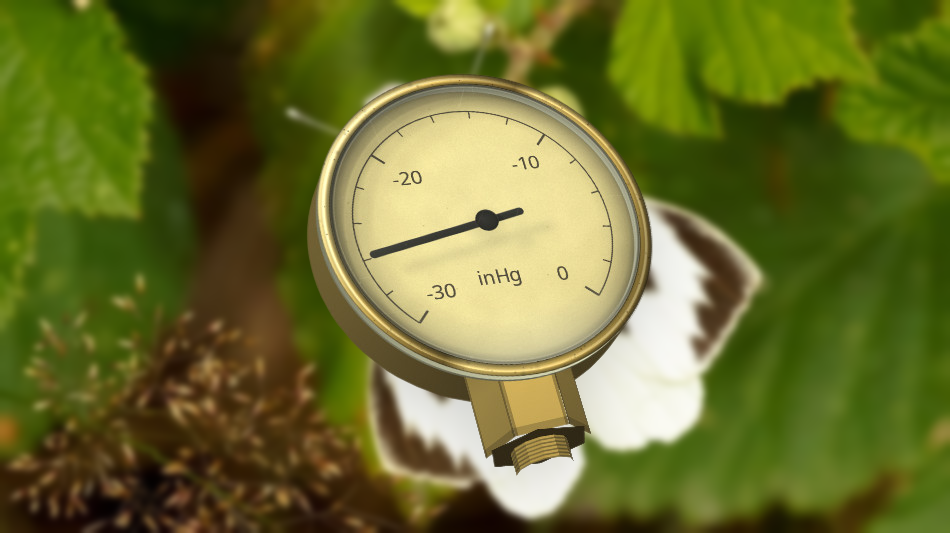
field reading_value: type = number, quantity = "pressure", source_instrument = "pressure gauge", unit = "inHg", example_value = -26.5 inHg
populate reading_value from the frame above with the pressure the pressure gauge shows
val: -26 inHg
